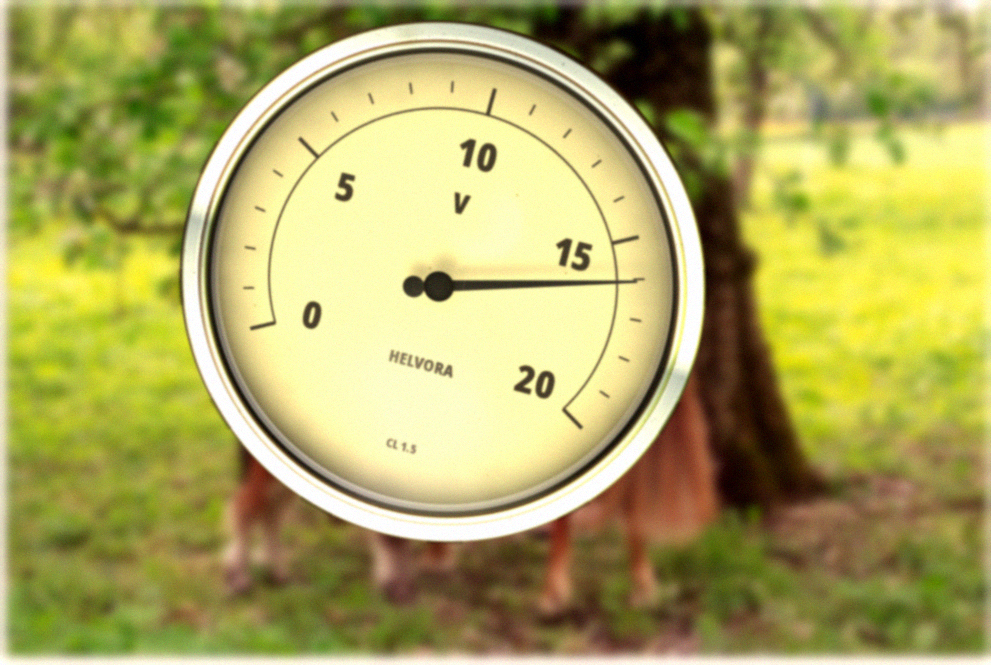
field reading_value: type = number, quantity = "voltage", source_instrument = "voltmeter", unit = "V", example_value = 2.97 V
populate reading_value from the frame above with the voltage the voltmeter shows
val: 16 V
